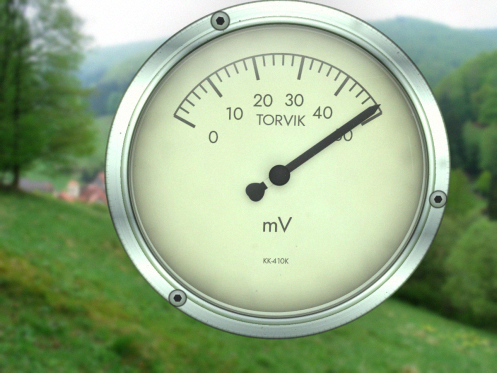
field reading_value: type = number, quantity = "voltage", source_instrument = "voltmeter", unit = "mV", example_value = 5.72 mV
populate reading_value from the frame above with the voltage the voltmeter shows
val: 48 mV
